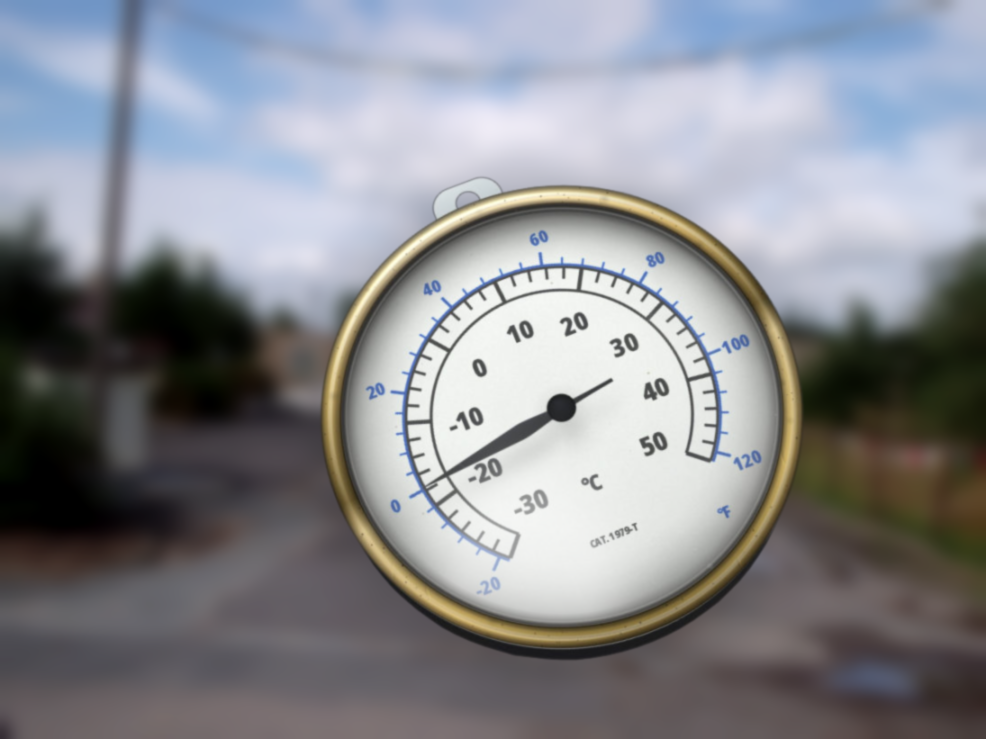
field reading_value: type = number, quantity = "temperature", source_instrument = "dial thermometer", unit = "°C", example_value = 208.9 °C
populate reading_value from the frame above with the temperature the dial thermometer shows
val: -18 °C
